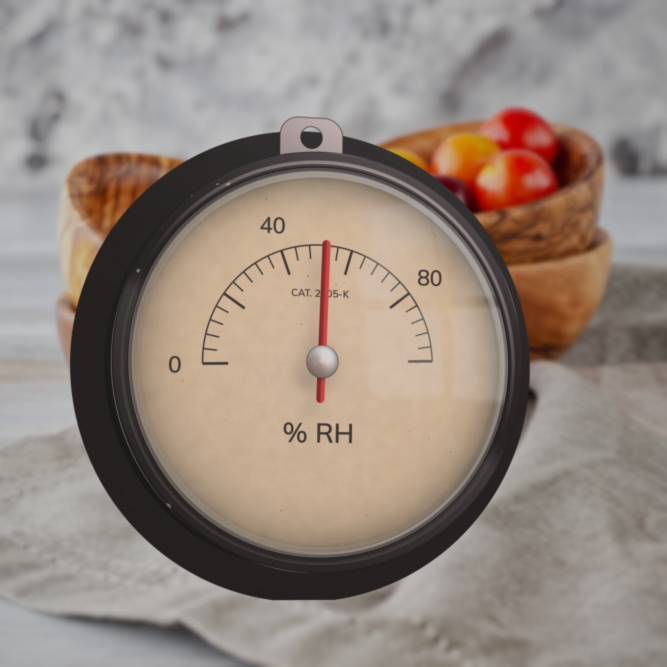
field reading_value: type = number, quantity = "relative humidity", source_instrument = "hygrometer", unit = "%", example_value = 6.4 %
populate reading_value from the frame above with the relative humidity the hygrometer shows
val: 52 %
